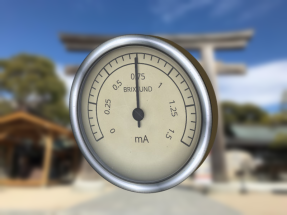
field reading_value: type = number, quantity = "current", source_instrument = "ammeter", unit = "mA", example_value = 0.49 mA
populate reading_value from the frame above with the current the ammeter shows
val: 0.75 mA
